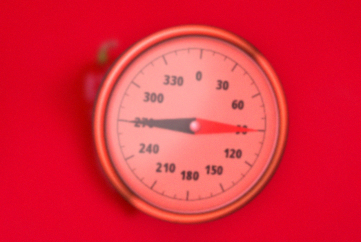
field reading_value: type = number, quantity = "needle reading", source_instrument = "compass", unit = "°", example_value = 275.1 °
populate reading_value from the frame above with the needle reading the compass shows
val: 90 °
